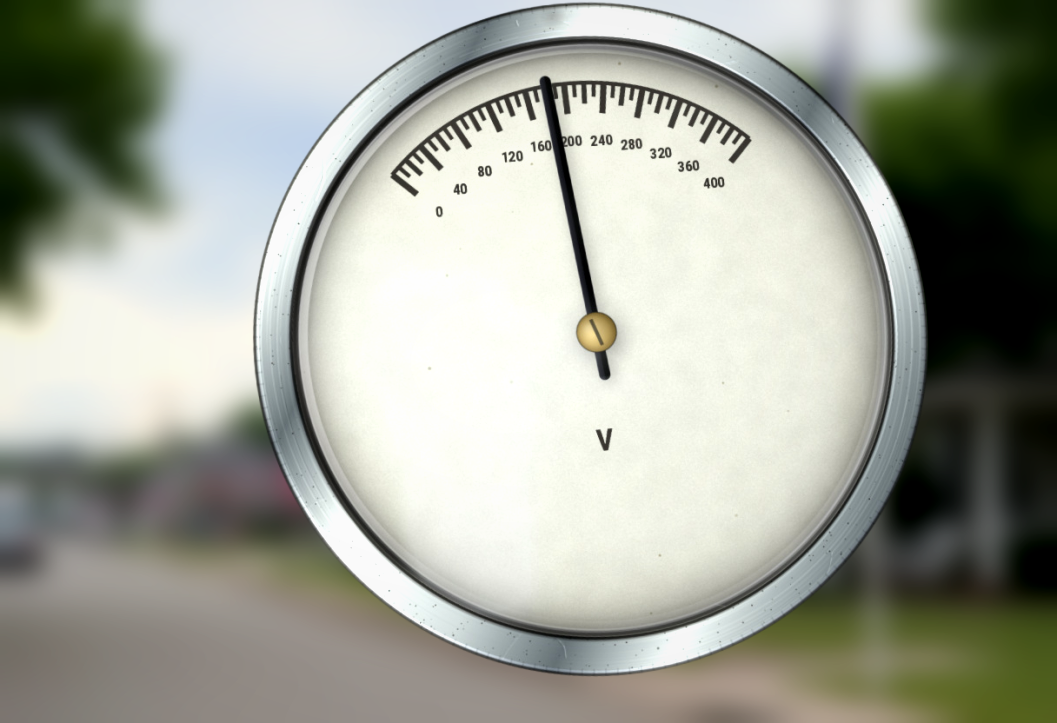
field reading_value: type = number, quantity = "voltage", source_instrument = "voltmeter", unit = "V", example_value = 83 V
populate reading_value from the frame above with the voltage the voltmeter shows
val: 180 V
